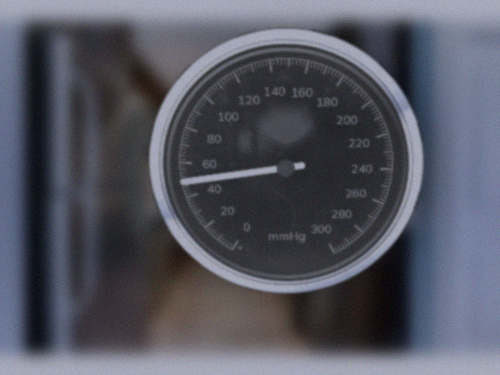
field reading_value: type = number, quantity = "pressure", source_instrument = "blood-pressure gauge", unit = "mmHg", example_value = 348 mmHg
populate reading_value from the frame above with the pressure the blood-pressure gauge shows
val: 50 mmHg
